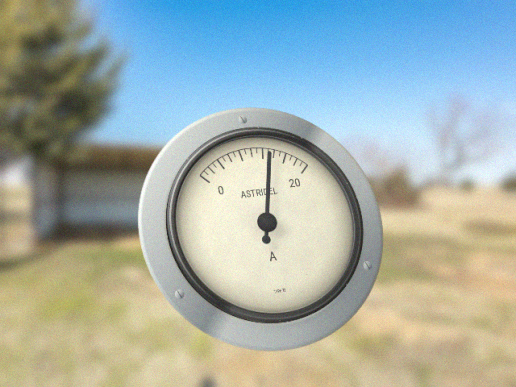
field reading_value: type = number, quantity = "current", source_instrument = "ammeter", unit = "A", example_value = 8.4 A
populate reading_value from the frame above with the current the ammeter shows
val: 13 A
